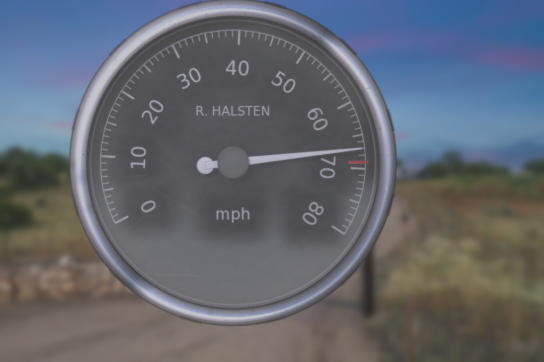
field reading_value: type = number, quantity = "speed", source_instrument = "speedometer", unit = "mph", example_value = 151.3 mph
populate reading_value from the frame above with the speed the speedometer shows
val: 67 mph
